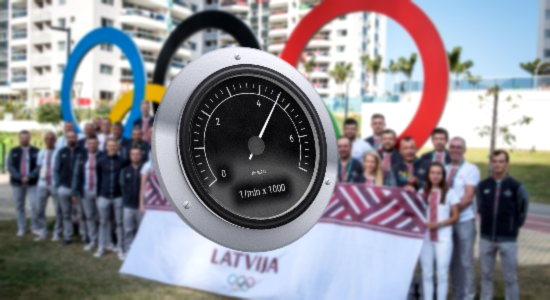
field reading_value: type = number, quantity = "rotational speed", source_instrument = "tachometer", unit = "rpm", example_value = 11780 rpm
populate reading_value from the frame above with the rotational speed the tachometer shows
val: 4600 rpm
